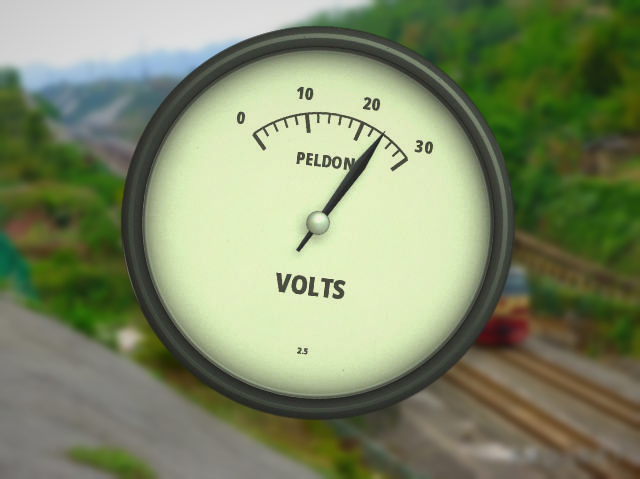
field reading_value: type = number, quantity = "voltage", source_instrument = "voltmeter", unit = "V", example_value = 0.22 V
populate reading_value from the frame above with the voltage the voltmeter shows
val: 24 V
